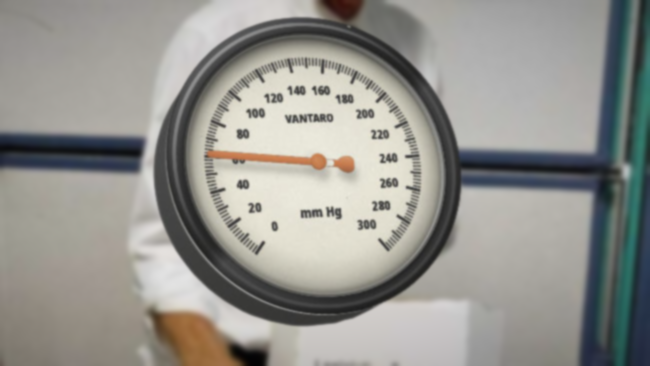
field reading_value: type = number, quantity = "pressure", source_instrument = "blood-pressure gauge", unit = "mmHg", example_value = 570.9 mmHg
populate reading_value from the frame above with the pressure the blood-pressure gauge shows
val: 60 mmHg
